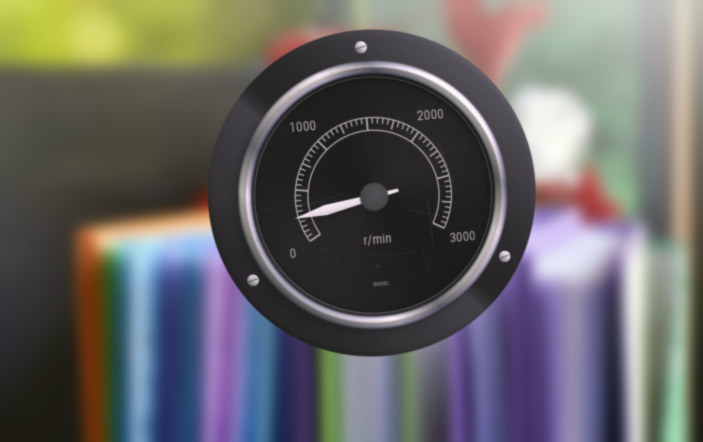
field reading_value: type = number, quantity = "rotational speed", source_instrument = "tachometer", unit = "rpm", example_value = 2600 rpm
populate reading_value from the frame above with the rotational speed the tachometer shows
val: 250 rpm
